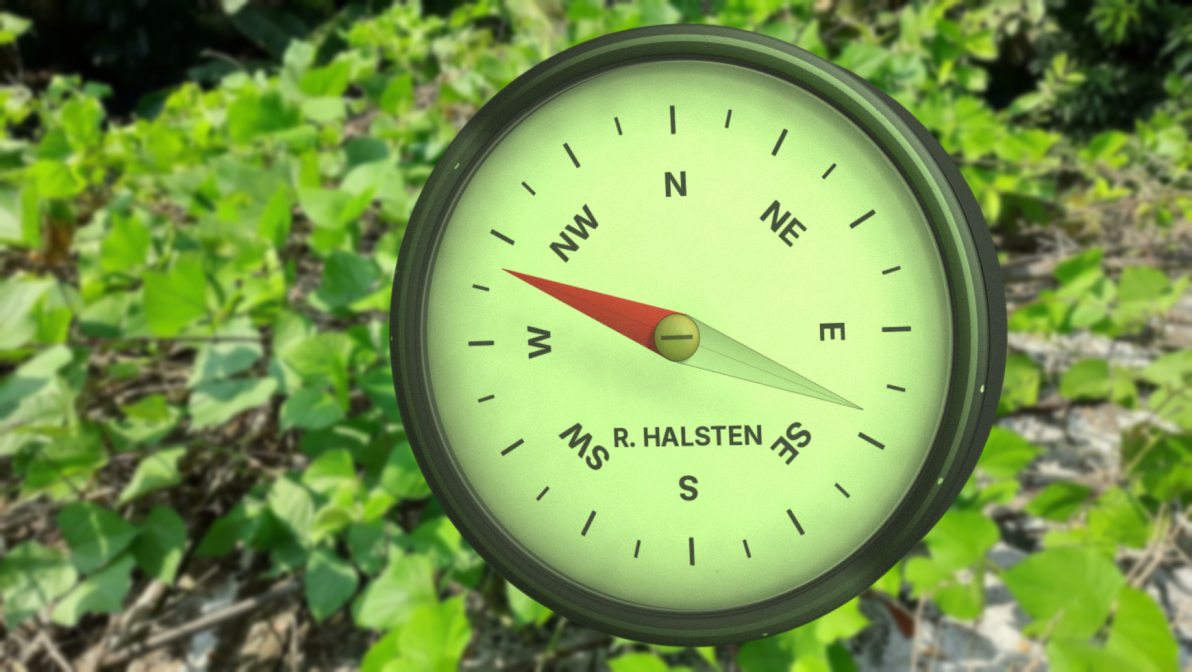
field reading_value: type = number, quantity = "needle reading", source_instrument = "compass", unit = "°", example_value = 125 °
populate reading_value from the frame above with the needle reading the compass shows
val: 292.5 °
